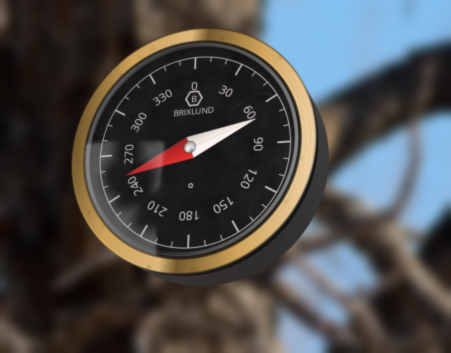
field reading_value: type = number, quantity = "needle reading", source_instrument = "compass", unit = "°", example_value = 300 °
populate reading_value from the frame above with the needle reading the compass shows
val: 250 °
